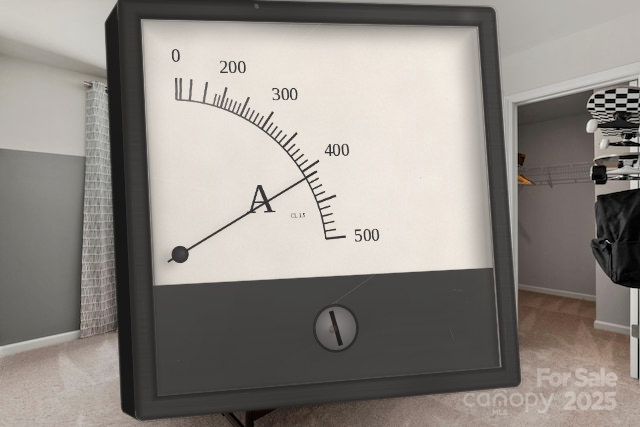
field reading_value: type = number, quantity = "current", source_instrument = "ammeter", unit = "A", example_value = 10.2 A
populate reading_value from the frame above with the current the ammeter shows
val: 410 A
